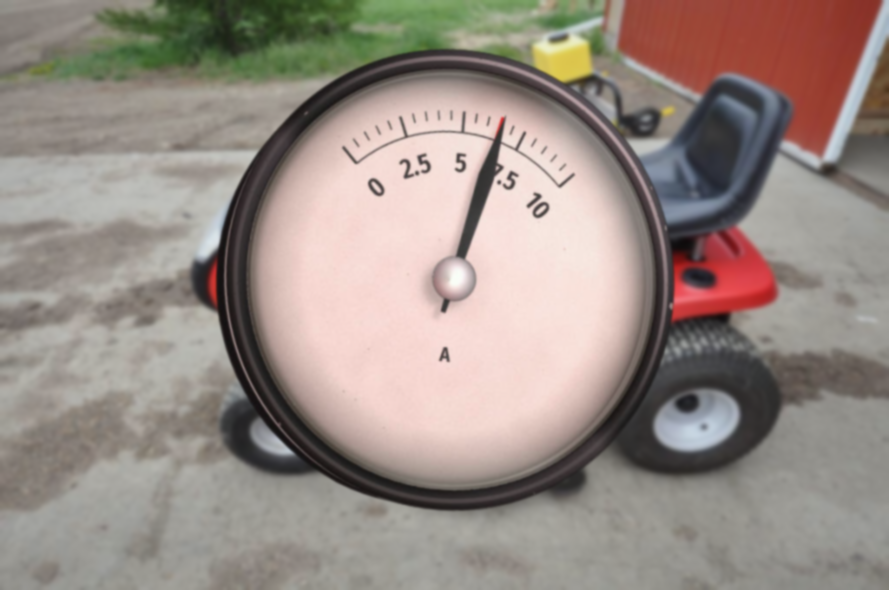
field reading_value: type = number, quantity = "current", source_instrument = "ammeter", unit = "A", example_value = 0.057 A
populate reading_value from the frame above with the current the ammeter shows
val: 6.5 A
